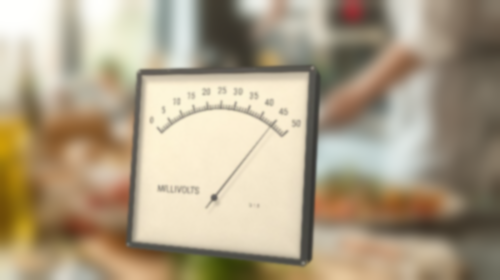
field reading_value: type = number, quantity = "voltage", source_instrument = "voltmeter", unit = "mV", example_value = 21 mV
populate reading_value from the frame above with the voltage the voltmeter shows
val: 45 mV
